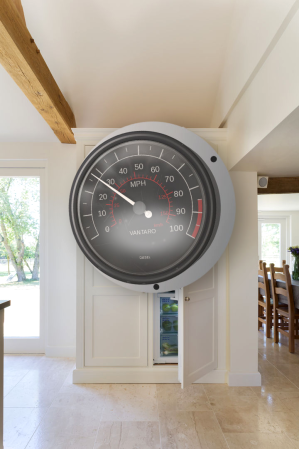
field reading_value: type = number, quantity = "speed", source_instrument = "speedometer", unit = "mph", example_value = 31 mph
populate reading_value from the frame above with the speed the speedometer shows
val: 27.5 mph
